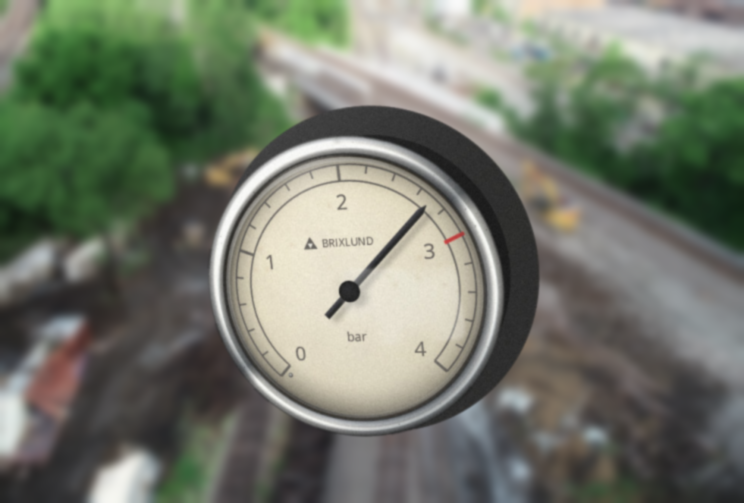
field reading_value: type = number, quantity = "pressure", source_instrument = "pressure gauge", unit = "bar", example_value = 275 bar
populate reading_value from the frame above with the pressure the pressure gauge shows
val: 2.7 bar
